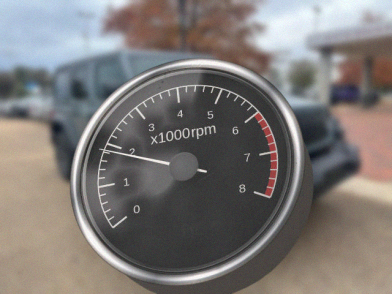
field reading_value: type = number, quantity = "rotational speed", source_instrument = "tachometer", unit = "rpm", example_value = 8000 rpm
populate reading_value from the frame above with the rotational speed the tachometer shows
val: 1800 rpm
